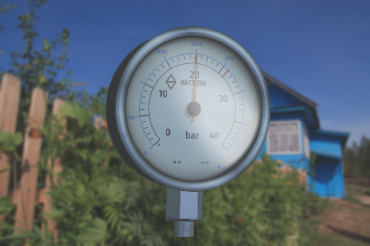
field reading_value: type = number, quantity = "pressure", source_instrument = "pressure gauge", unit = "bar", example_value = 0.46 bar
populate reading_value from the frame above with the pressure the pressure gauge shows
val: 20 bar
